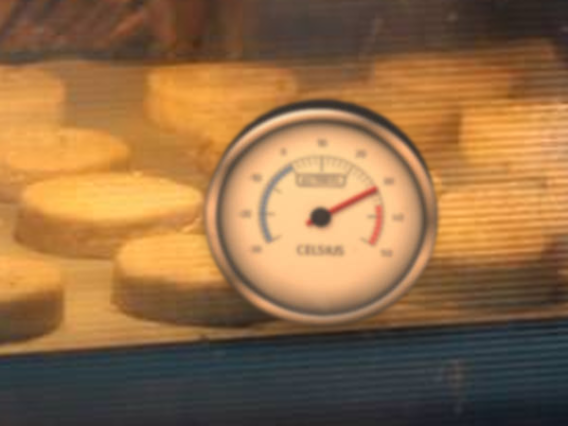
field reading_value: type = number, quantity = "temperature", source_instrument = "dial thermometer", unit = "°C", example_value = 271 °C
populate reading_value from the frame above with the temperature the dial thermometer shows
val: 30 °C
